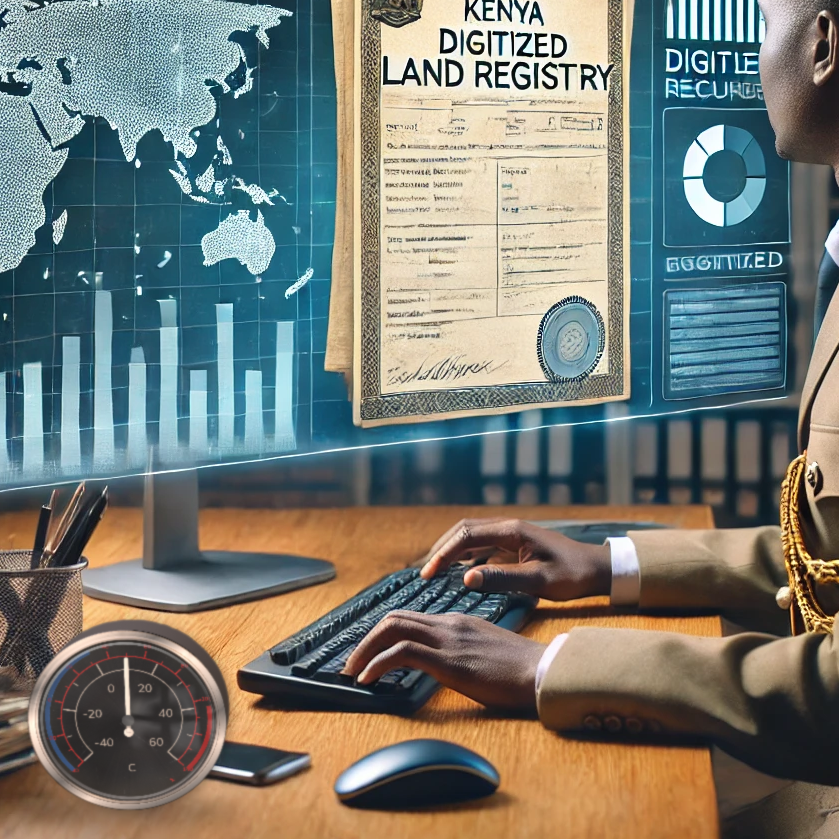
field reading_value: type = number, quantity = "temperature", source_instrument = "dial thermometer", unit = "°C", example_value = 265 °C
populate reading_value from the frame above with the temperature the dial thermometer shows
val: 10 °C
